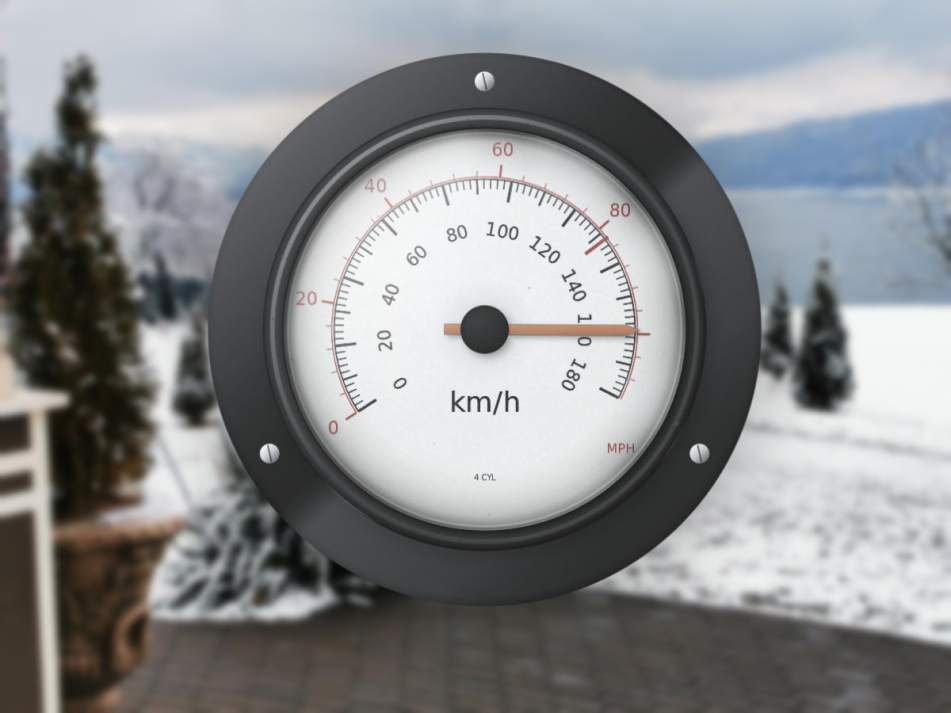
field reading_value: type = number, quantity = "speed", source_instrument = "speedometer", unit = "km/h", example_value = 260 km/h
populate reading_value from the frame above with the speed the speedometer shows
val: 160 km/h
